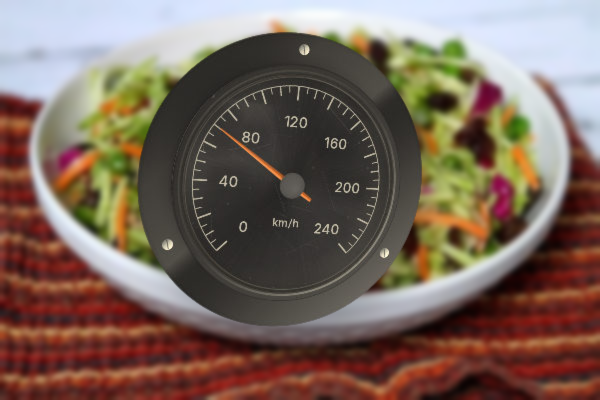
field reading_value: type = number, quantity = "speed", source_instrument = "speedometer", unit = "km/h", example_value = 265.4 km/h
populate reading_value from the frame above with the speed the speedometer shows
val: 70 km/h
